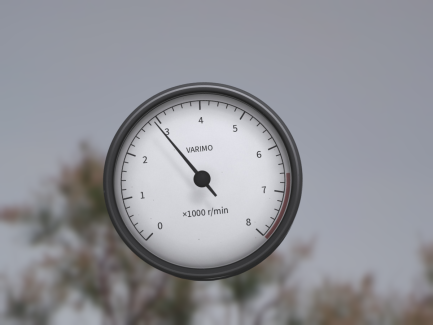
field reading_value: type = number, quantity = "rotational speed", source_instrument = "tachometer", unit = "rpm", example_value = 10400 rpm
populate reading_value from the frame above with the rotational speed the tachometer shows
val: 2900 rpm
